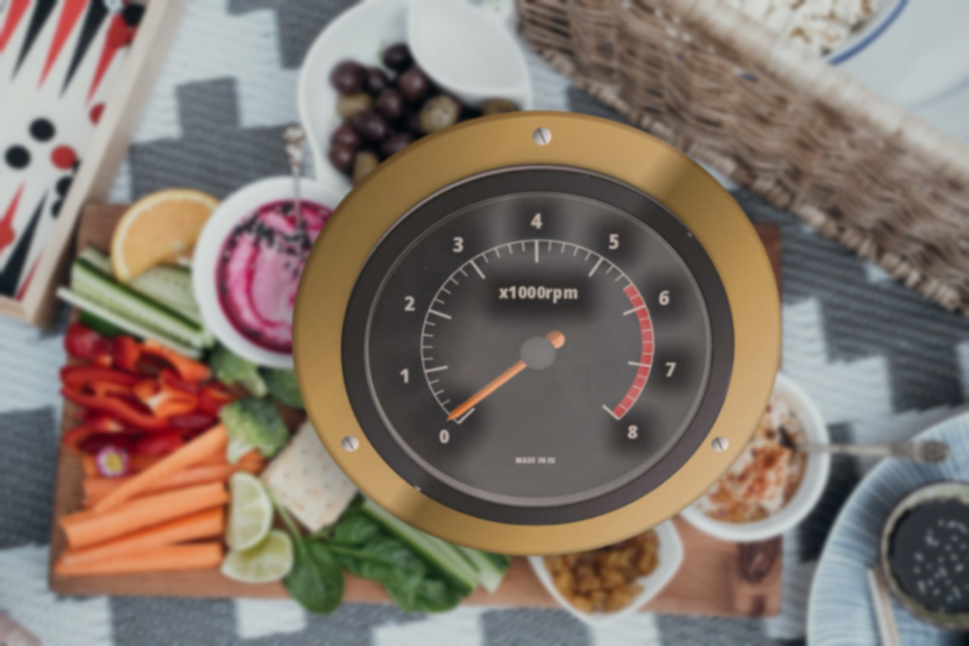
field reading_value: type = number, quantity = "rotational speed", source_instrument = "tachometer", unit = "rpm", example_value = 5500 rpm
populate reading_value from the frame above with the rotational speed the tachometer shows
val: 200 rpm
